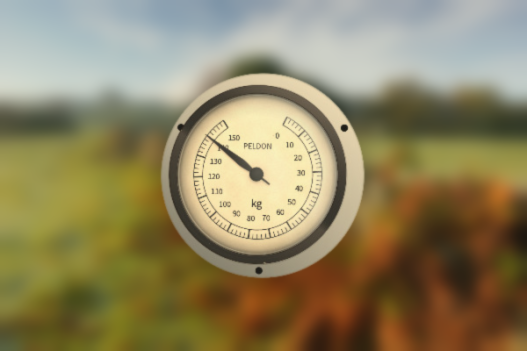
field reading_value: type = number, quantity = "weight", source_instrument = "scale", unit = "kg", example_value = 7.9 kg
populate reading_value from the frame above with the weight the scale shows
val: 140 kg
